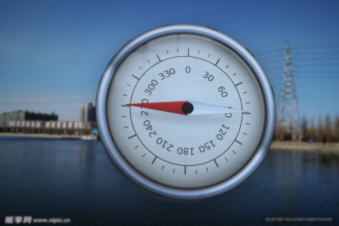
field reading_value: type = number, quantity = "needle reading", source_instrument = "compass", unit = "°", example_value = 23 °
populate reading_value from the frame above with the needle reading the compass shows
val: 270 °
